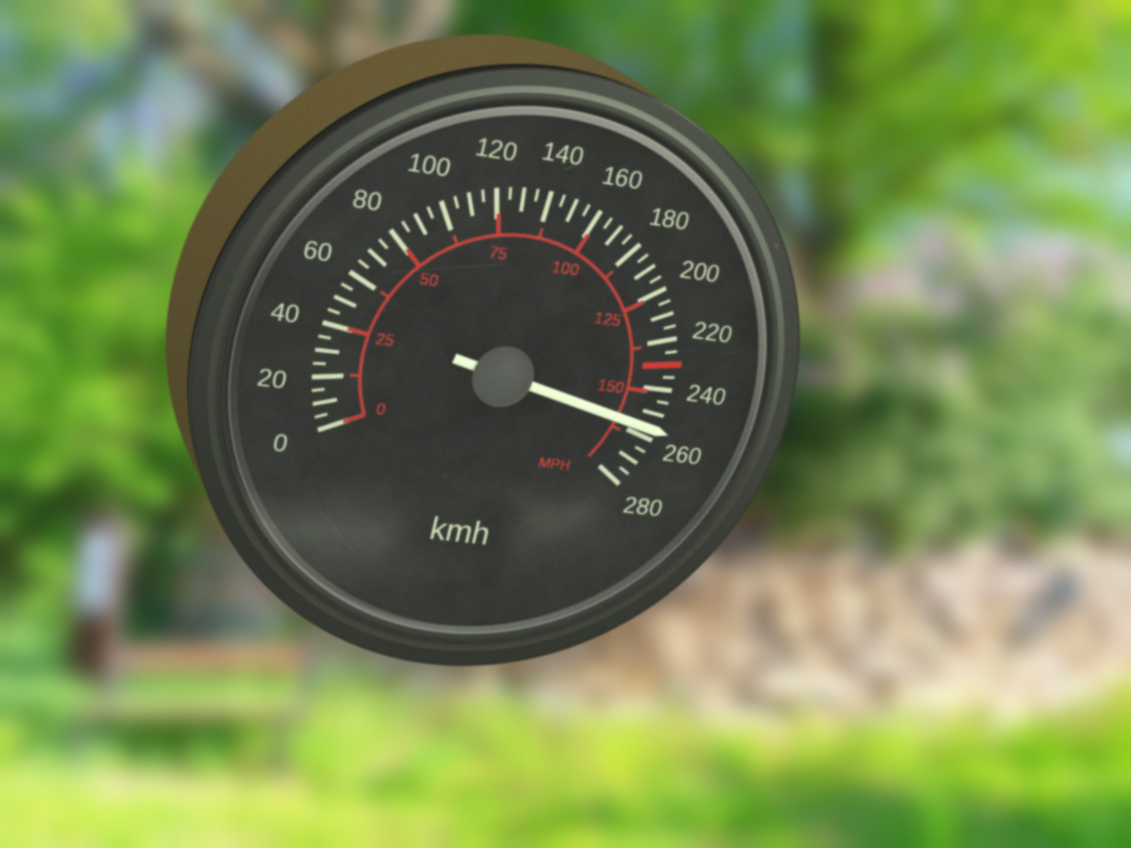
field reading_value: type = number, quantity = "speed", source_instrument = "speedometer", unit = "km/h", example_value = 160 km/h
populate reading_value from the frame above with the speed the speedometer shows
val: 255 km/h
